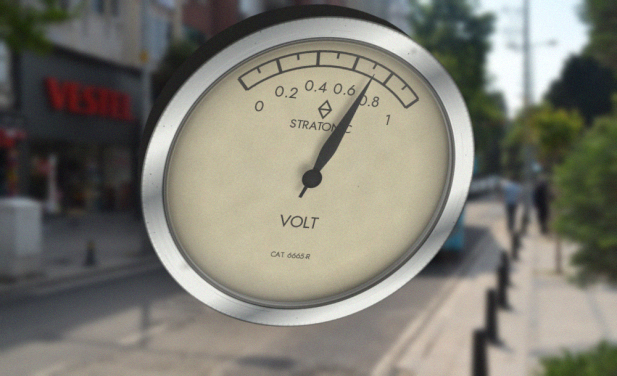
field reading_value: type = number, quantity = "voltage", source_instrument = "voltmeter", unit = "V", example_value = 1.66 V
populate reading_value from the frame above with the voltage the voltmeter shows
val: 0.7 V
